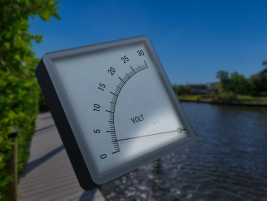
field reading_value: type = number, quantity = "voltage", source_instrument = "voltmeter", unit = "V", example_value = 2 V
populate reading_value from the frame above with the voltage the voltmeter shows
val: 2.5 V
